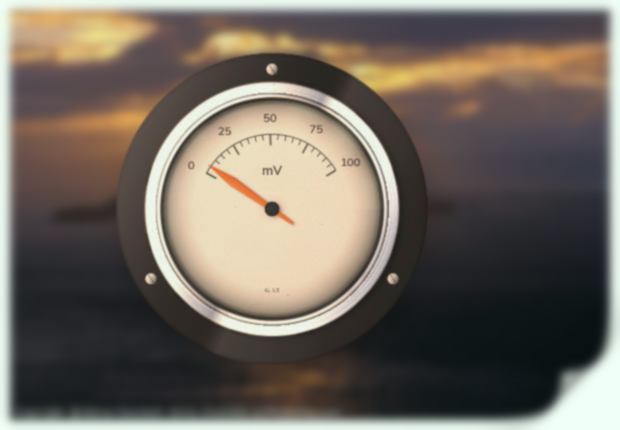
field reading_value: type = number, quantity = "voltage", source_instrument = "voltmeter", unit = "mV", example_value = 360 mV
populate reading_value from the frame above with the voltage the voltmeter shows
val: 5 mV
